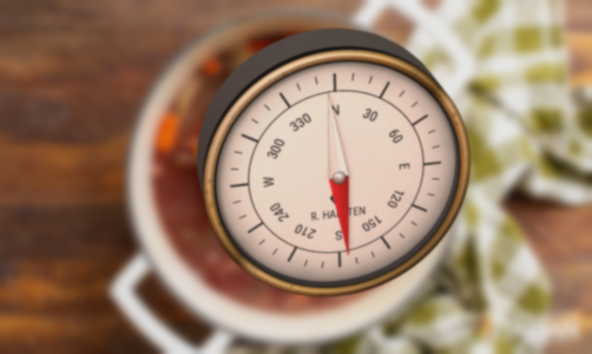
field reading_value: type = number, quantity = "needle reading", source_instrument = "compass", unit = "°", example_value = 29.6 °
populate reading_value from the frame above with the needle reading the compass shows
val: 175 °
